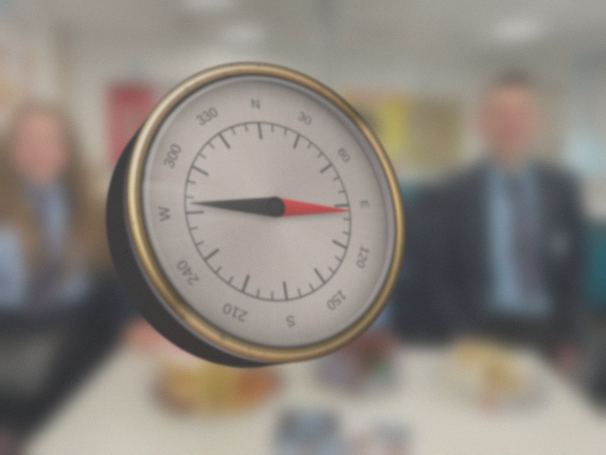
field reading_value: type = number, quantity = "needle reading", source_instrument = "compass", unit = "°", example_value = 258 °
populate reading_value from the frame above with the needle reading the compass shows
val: 95 °
